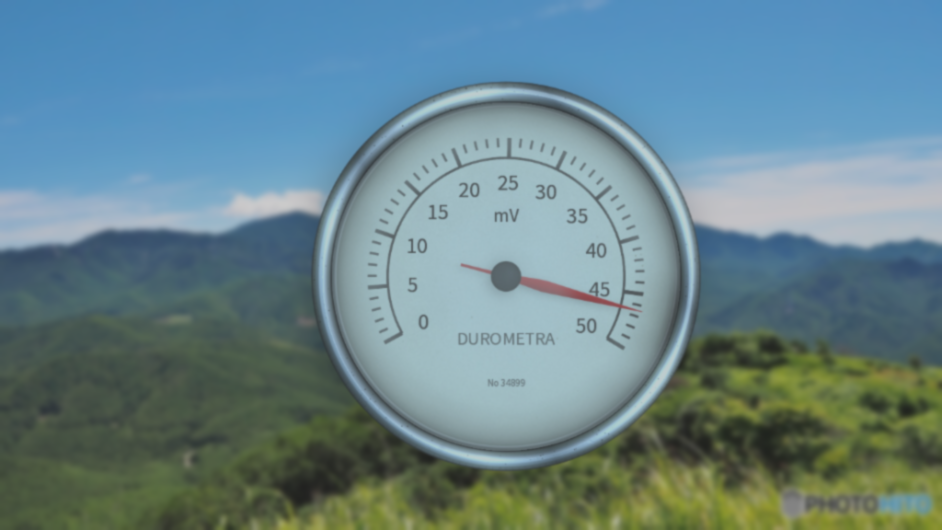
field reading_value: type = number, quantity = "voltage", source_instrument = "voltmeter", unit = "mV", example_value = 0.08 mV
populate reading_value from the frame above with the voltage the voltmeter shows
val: 46.5 mV
